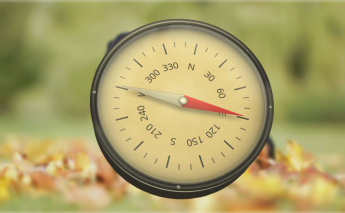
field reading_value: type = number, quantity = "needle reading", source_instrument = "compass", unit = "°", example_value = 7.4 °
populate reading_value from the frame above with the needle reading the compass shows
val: 90 °
